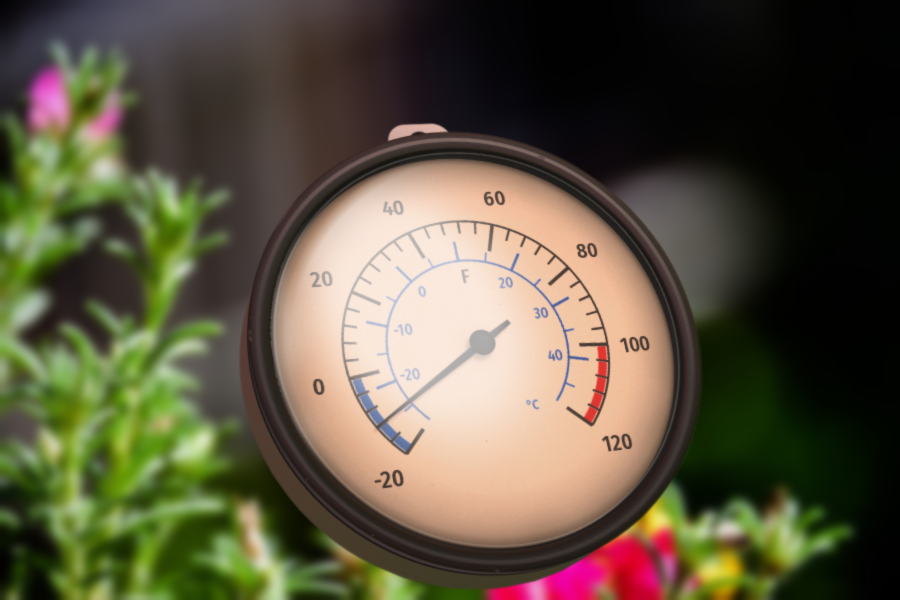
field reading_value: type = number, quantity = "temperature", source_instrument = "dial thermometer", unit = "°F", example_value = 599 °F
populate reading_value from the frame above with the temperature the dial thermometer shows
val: -12 °F
